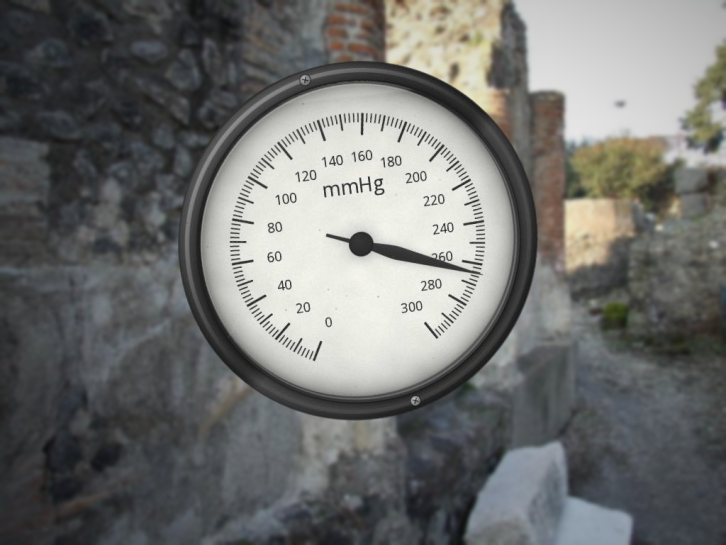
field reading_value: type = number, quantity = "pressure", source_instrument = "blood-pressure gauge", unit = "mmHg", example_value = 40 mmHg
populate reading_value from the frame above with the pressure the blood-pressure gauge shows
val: 264 mmHg
